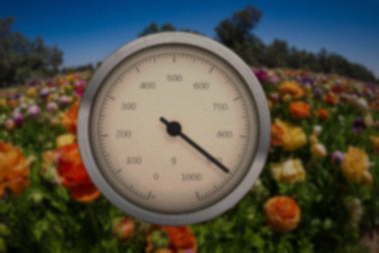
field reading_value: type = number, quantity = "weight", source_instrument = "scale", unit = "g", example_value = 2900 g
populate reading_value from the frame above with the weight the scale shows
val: 900 g
